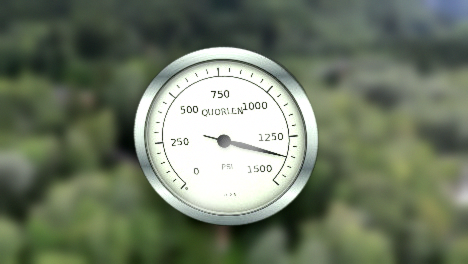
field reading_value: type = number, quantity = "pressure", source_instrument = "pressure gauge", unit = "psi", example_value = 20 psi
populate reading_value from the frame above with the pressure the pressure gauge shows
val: 1350 psi
